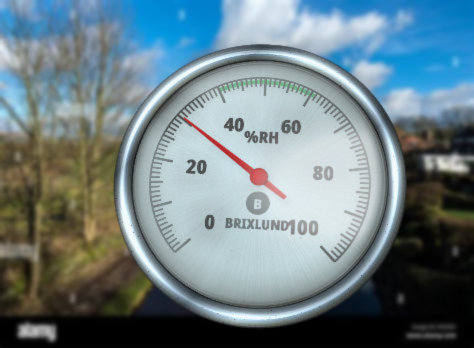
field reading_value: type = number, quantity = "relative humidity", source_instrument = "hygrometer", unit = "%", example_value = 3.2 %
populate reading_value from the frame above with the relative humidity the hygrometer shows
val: 30 %
